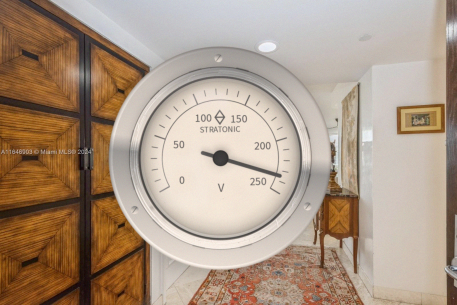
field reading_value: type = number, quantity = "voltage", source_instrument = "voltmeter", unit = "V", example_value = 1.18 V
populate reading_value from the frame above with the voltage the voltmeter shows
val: 235 V
